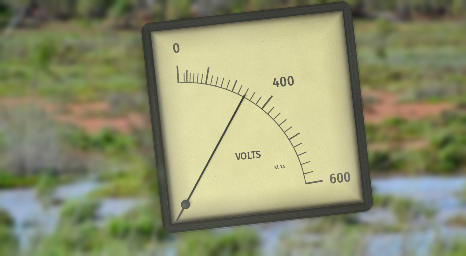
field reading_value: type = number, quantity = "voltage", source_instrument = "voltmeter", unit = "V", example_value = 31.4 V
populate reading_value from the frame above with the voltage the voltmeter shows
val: 340 V
